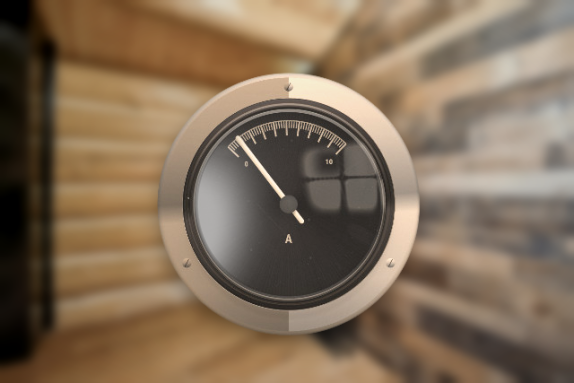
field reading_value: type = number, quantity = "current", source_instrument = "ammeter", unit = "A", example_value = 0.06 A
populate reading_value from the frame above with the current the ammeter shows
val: 1 A
